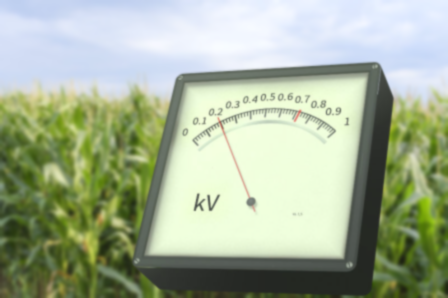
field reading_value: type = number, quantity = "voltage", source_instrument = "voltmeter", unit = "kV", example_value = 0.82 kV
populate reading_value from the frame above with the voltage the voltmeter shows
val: 0.2 kV
